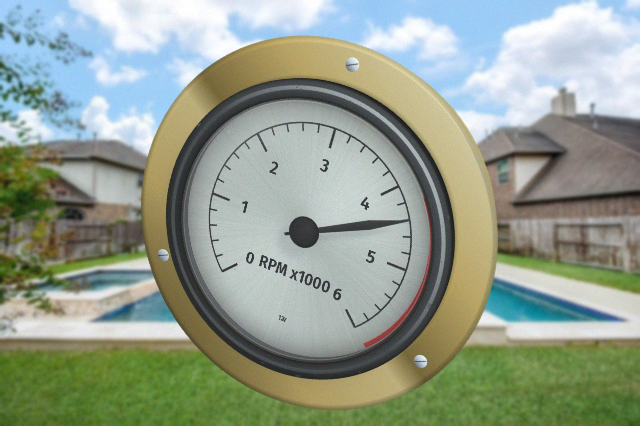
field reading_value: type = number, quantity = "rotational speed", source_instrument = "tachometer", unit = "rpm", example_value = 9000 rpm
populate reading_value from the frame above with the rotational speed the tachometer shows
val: 4400 rpm
